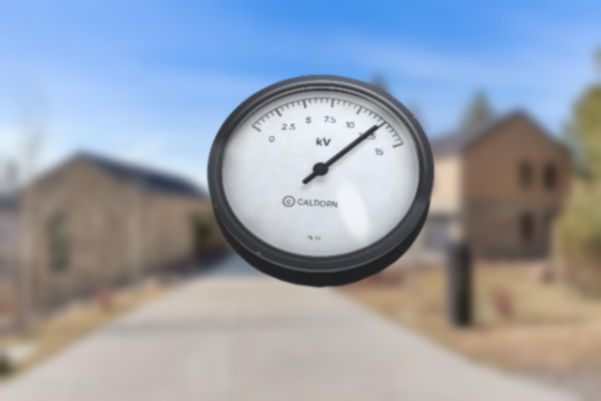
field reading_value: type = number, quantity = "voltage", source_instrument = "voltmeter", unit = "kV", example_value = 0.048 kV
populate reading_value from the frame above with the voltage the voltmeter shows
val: 12.5 kV
